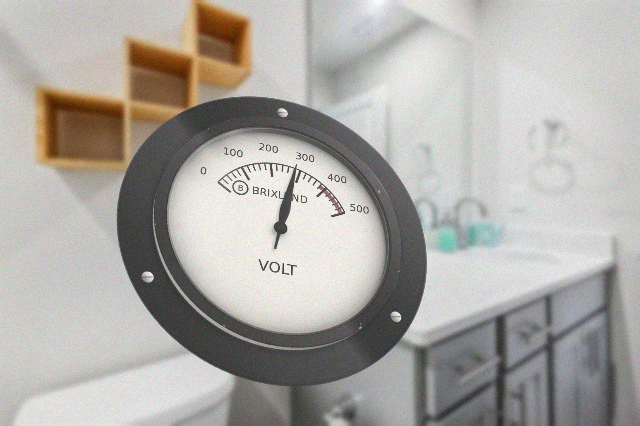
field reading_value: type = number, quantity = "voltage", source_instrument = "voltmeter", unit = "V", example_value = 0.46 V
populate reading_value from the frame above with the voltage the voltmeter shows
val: 280 V
